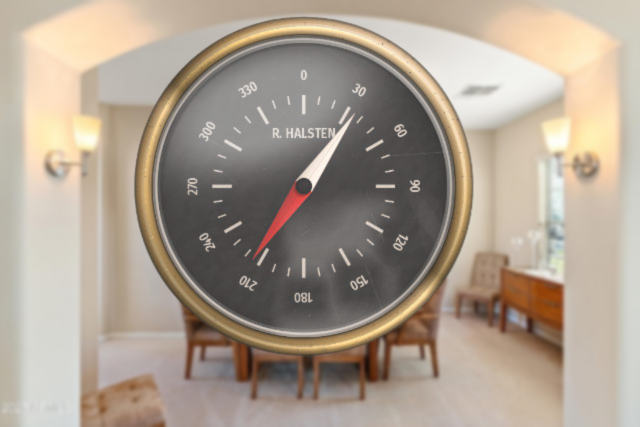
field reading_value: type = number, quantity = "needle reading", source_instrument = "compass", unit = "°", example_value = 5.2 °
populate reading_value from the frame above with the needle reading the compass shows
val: 215 °
